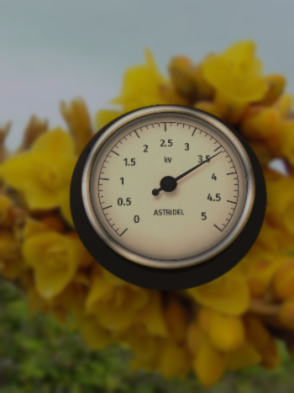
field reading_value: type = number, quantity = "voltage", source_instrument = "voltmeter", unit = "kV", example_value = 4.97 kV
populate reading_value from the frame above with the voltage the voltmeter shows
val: 3.6 kV
